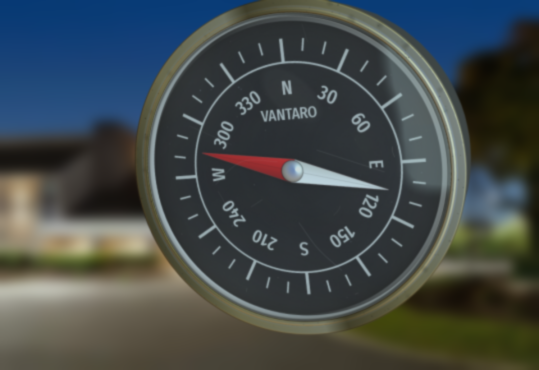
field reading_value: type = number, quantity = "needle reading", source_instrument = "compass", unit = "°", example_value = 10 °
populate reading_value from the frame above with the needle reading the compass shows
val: 285 °
